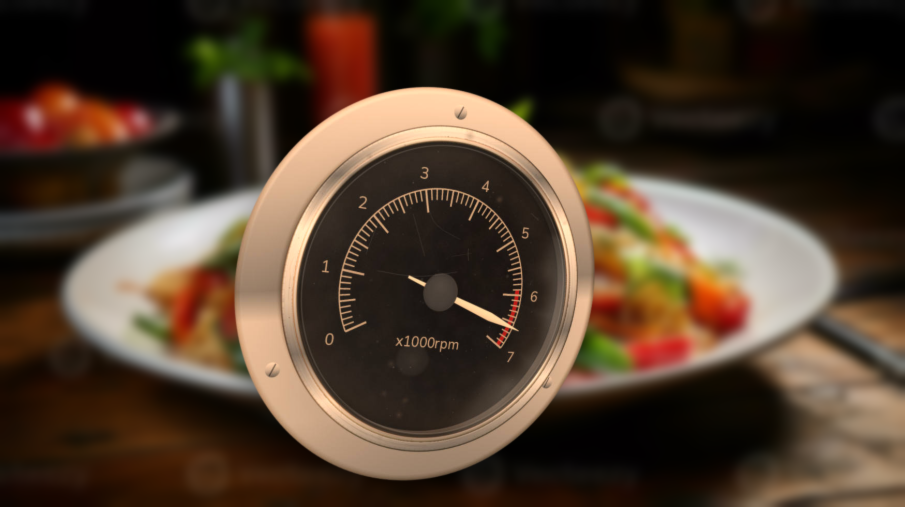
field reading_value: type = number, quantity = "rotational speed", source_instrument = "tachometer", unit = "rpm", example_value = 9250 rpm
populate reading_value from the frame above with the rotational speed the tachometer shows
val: 6600 rpm
